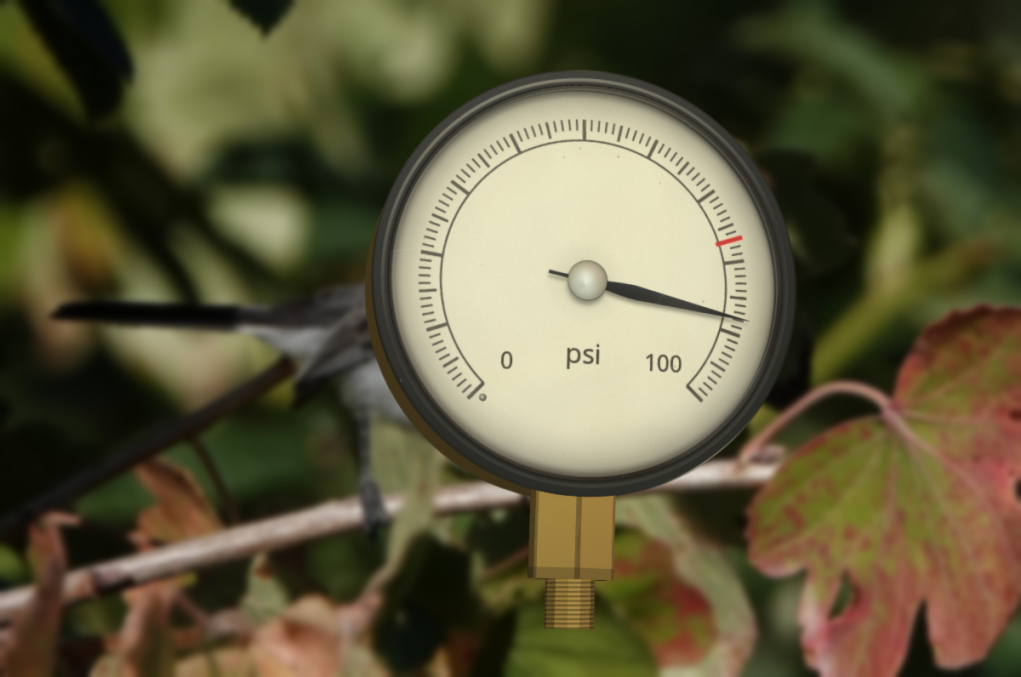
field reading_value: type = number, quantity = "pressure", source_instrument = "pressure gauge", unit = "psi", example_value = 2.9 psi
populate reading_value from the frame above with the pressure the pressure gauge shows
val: 88 psi
